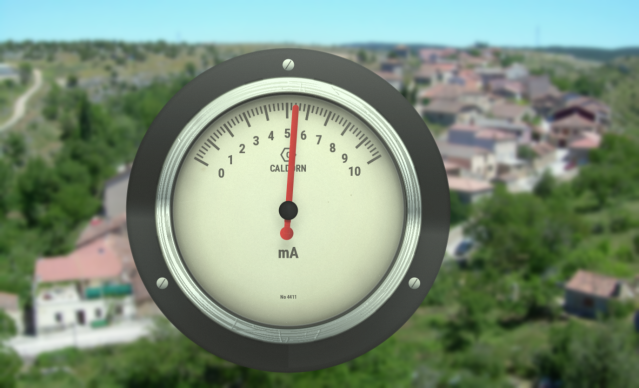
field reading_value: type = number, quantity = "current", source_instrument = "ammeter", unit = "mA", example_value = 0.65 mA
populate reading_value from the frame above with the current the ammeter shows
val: 5.4 mA
